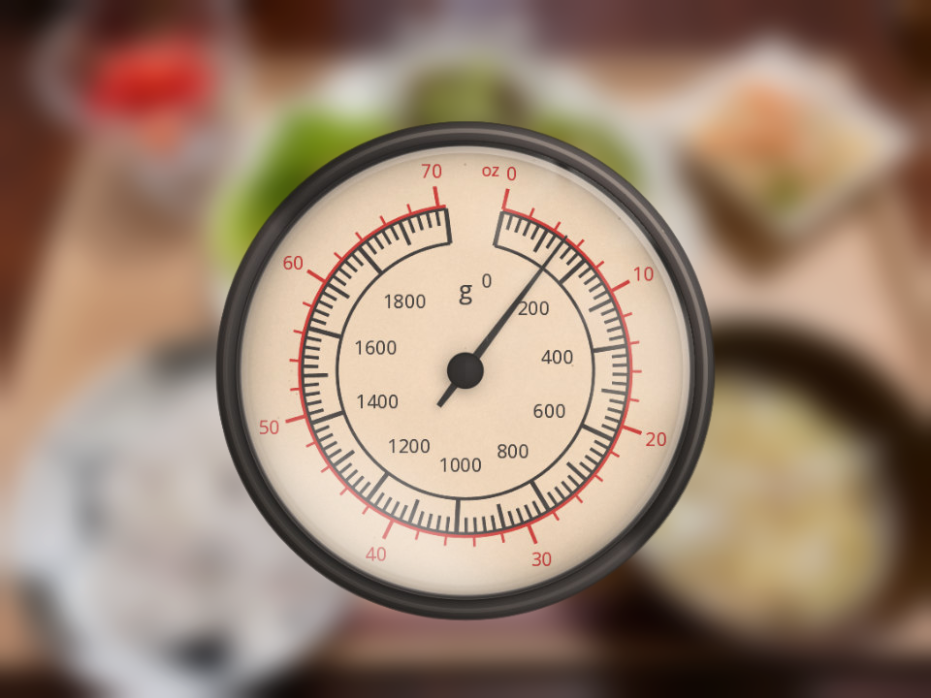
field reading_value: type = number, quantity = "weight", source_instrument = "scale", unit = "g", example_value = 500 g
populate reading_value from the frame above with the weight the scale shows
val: 140 g
